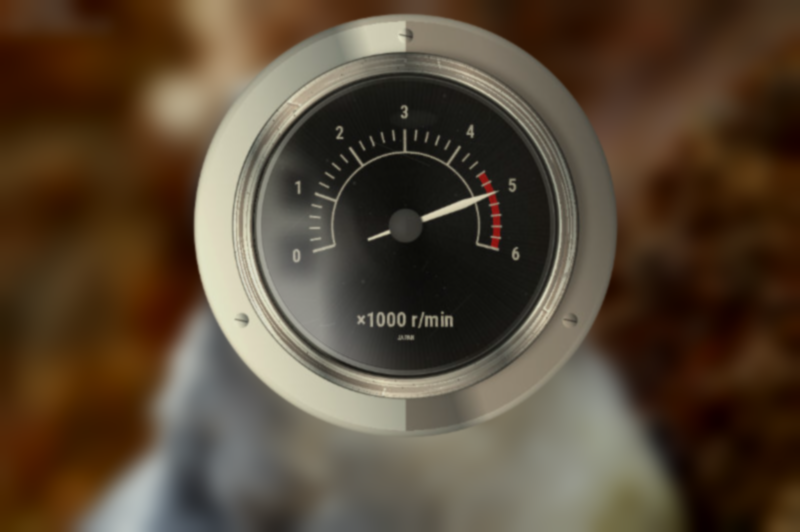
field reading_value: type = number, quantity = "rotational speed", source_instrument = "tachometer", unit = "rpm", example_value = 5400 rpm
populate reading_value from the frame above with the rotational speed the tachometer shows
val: 5000 rpm
